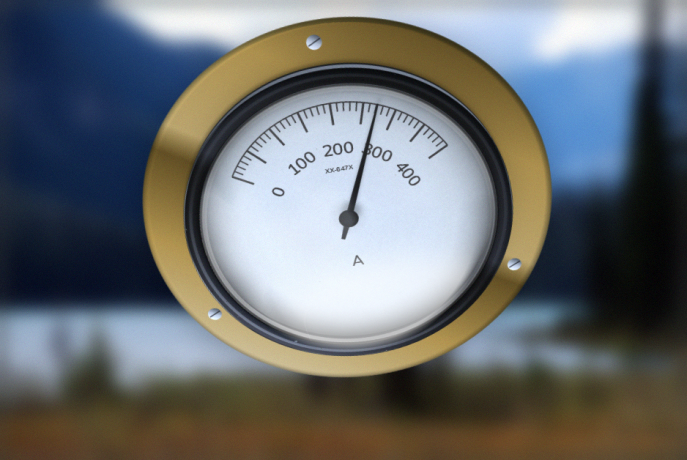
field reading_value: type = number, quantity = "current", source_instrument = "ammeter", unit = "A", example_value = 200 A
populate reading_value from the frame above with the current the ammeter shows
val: 270 A
